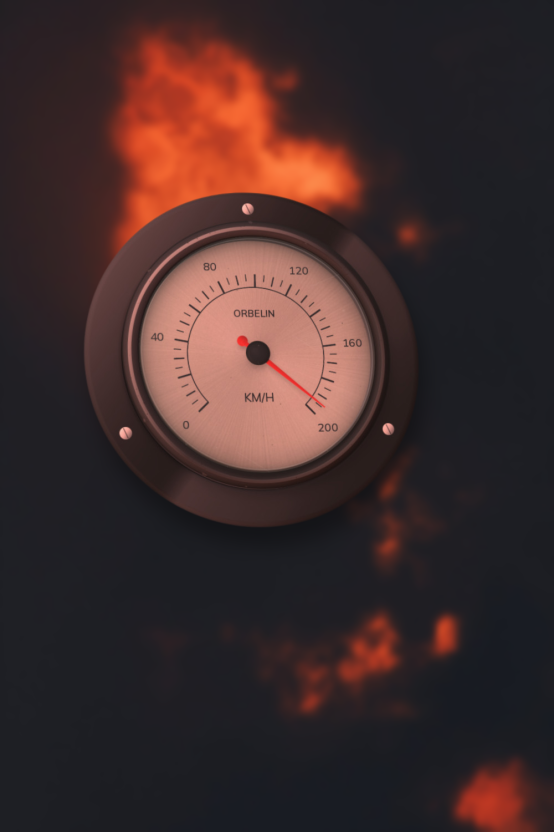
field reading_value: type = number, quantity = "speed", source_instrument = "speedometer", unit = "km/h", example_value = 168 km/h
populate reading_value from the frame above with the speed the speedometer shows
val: 195 km/h
